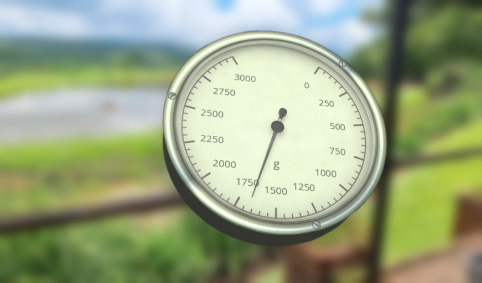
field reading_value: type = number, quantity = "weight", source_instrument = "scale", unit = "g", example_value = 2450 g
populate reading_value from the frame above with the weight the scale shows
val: 1675 g
